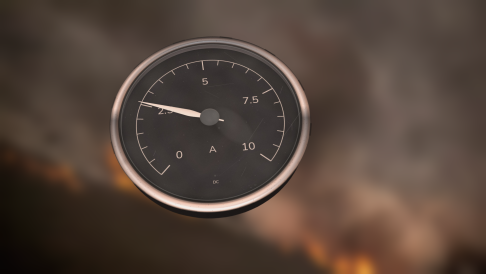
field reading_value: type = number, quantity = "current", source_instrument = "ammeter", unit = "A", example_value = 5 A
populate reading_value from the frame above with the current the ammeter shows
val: 2.5 A
